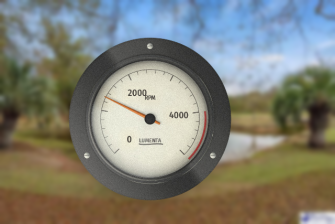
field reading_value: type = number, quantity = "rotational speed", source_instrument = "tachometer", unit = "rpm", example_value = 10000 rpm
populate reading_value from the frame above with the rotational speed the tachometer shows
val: 1300 rpm
